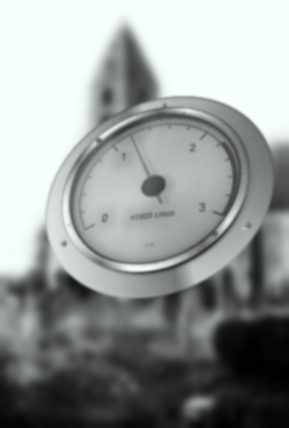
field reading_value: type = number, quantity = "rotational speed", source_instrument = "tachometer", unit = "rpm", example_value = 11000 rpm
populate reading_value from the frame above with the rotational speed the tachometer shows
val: 1200 rpm
